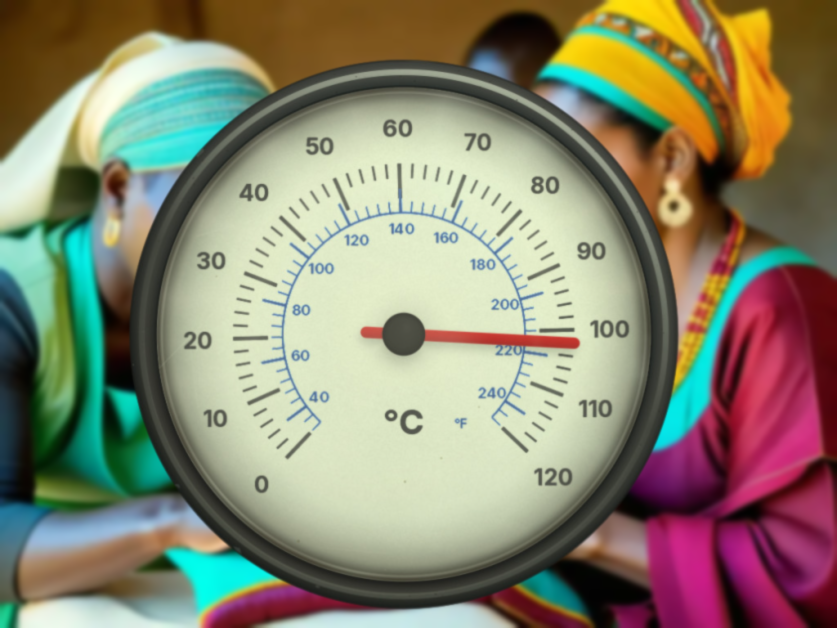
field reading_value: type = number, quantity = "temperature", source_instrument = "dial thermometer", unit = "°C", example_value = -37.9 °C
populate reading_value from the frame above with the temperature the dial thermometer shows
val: 102 °C
